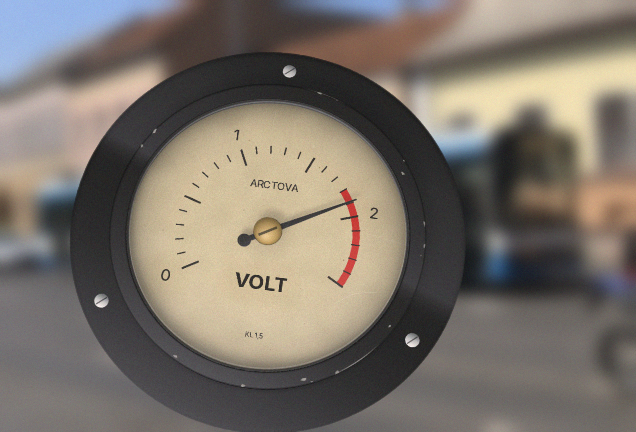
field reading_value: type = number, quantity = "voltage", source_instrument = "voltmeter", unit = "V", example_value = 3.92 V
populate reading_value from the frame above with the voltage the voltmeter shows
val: 1.9 V
